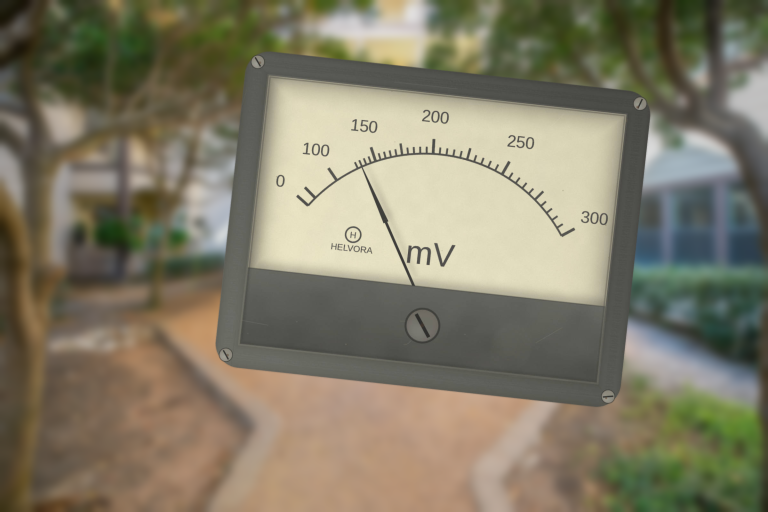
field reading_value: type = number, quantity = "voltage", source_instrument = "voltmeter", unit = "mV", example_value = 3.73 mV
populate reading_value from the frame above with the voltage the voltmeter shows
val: 135 mV
